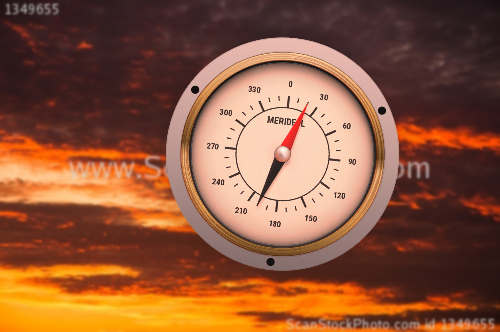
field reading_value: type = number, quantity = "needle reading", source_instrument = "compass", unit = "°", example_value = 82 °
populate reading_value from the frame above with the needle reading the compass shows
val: 20 °
